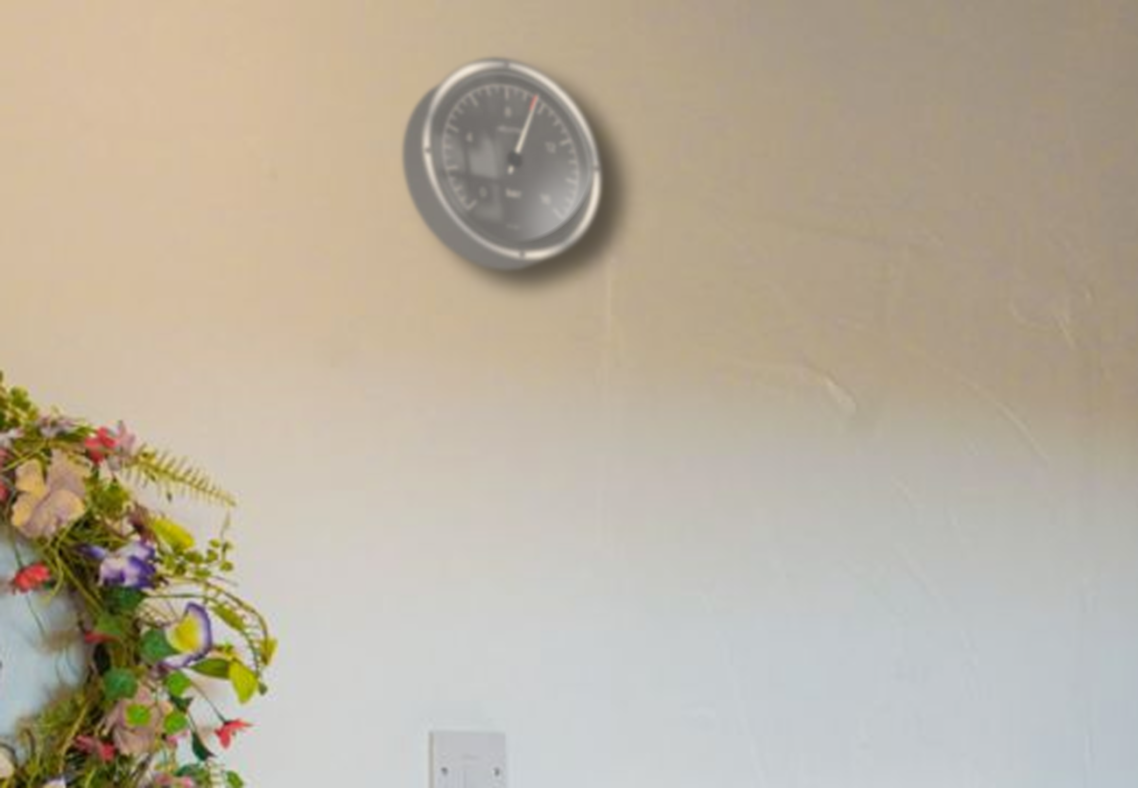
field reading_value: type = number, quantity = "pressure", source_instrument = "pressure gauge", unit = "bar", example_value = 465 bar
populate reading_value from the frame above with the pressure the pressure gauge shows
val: 9.5 bar
